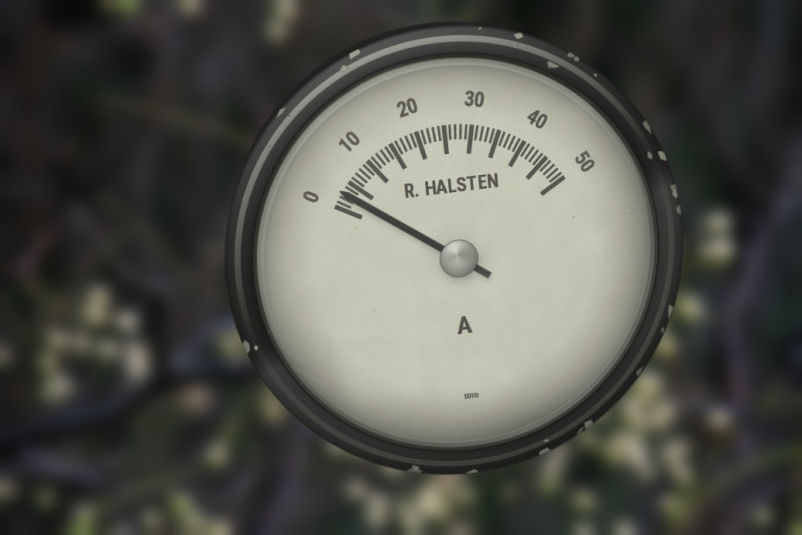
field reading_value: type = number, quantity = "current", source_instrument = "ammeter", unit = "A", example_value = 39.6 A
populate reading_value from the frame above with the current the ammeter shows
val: 3 A
